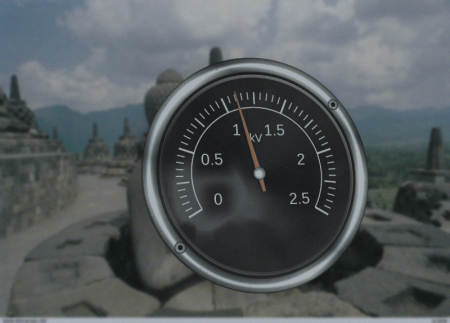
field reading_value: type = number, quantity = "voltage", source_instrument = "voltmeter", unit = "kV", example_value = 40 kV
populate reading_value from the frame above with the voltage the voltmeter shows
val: 1.1 kV
